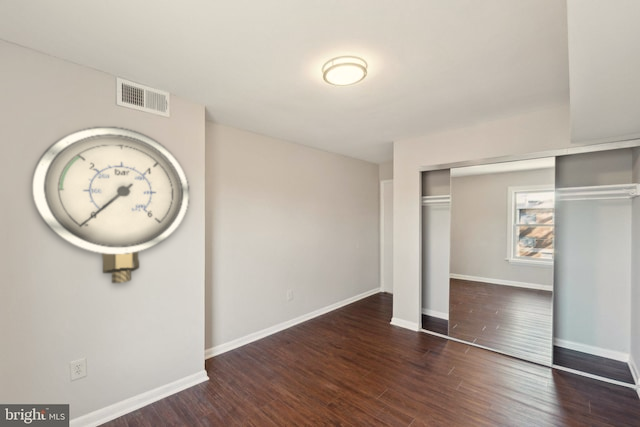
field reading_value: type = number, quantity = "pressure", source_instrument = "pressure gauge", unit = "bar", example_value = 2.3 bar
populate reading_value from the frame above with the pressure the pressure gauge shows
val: 0 bar
